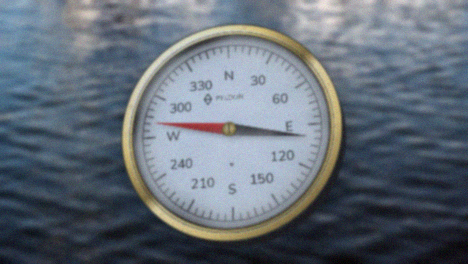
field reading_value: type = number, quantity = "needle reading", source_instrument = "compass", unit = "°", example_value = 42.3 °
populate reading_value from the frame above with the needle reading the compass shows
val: 280 °
